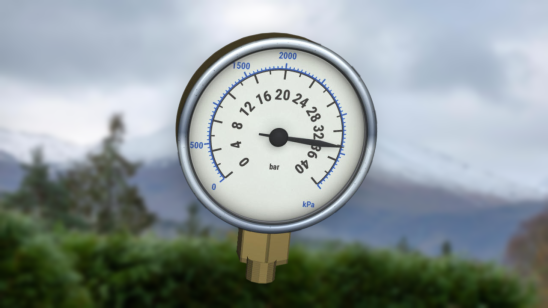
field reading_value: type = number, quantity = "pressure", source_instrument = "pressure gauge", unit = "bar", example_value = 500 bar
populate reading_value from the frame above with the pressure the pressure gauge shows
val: 34 bar
